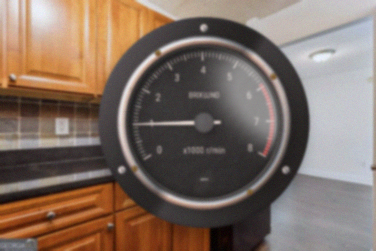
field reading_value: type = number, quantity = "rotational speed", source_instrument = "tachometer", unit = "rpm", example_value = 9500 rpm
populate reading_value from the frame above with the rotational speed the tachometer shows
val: 1000 rpm
